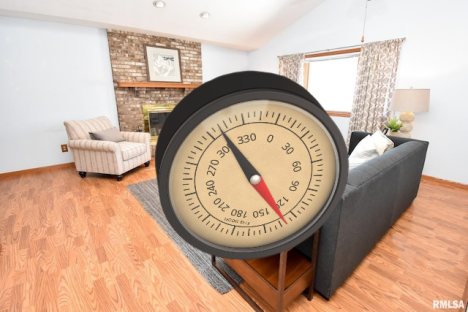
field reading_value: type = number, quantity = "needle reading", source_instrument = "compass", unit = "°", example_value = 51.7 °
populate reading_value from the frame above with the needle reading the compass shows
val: 130 °
